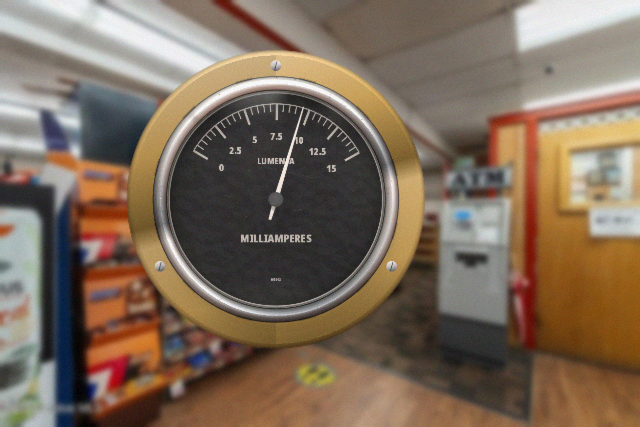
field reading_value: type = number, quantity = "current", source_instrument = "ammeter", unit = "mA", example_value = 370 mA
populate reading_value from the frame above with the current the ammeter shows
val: 9.5 mA
